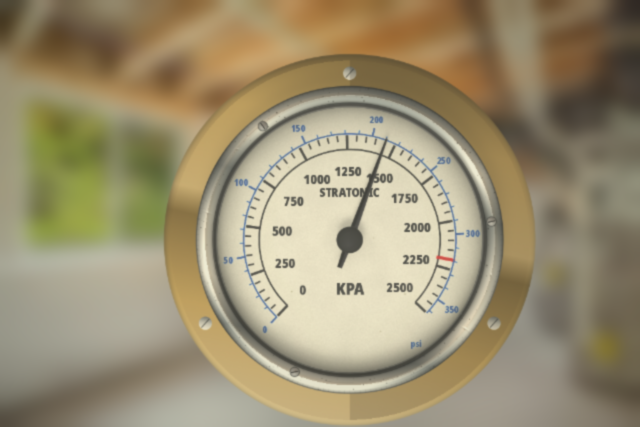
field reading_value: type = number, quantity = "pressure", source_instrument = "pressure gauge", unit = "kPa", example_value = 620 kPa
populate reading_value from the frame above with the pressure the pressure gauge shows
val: 1450 kPa
